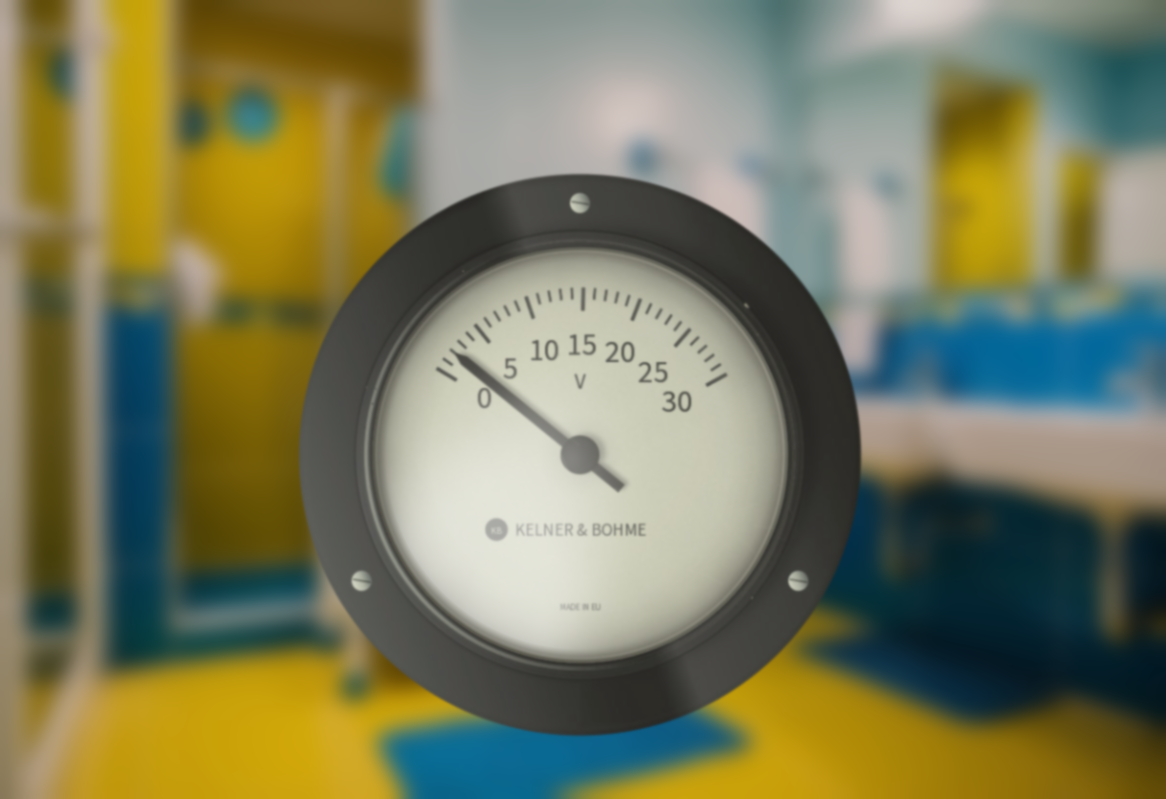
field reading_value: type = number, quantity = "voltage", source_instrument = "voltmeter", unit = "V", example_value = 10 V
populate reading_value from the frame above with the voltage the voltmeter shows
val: 2 V
